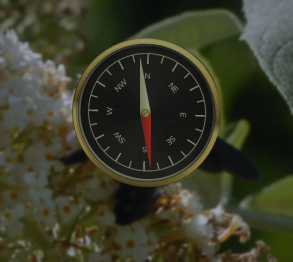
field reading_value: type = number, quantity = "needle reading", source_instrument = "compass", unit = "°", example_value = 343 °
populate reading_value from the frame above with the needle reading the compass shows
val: 172.5 °
